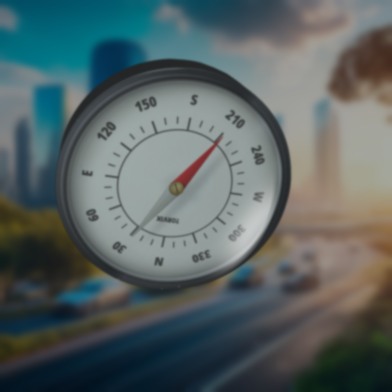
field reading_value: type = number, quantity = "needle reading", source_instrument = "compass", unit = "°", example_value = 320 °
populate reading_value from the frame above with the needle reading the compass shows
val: 210 °
